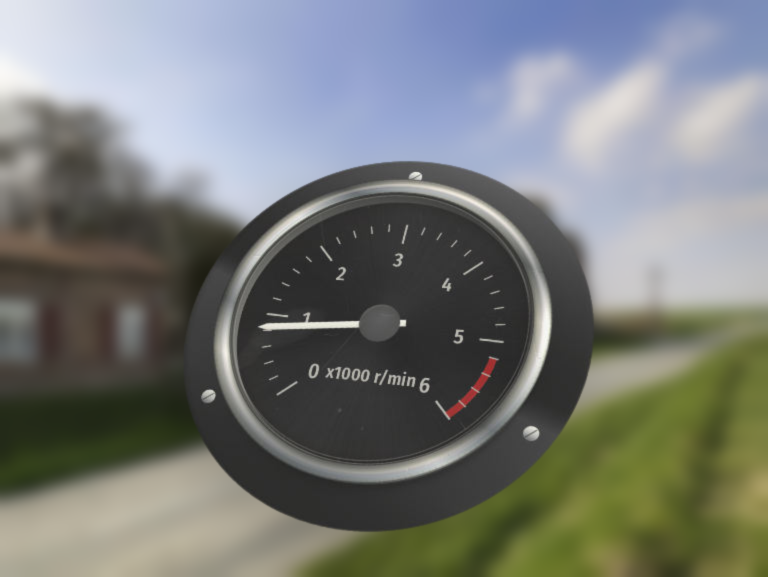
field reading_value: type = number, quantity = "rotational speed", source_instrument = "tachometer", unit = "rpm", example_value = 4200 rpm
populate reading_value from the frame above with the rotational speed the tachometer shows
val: 800 rpm
